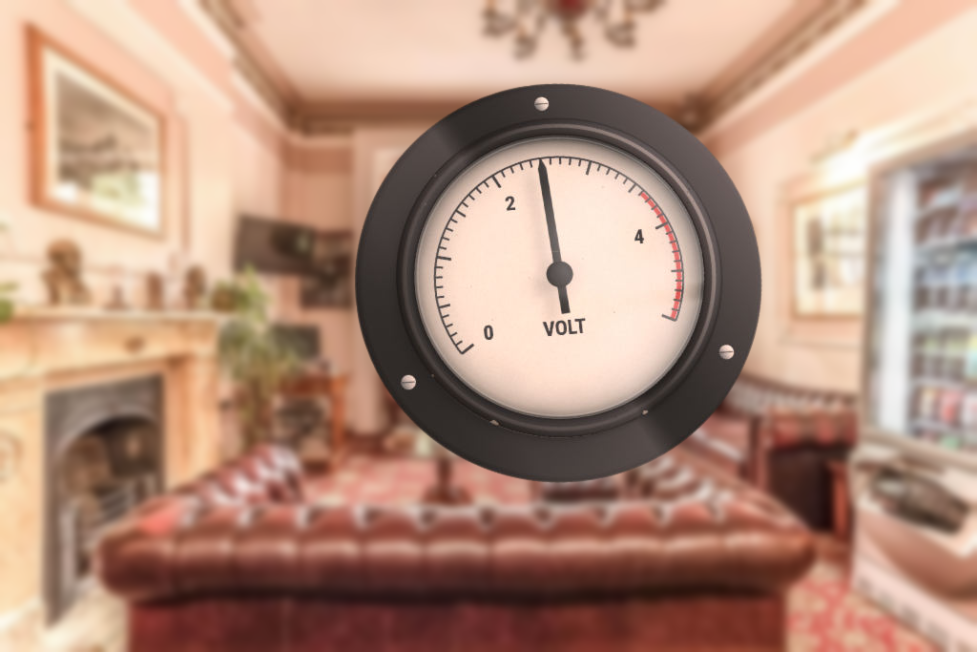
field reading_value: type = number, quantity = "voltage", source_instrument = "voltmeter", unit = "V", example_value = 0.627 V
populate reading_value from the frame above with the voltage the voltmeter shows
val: 2.5 V
